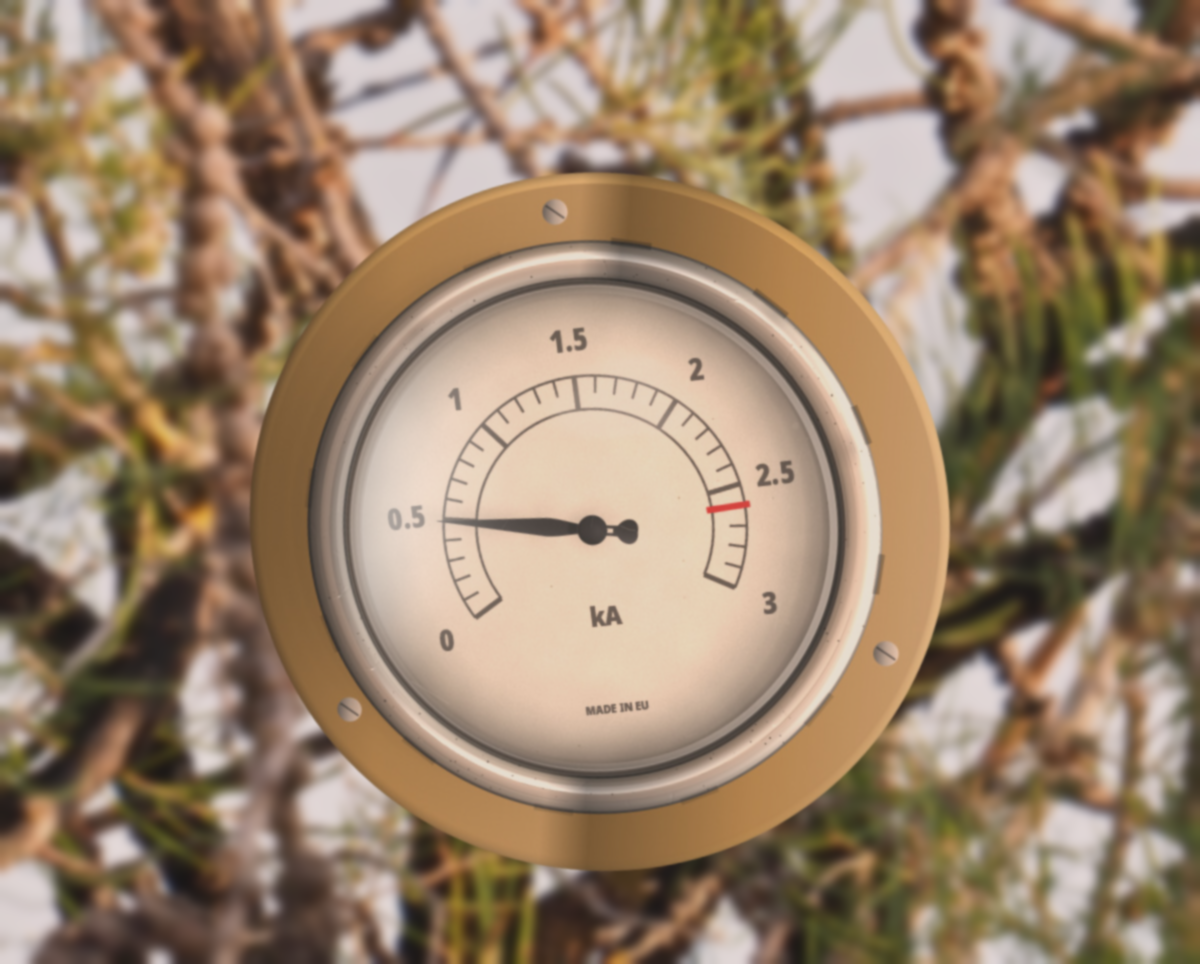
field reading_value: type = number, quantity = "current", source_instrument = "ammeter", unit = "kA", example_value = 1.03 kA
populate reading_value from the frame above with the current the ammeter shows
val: 0.5 kA
